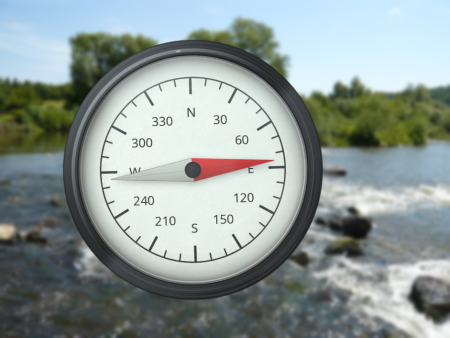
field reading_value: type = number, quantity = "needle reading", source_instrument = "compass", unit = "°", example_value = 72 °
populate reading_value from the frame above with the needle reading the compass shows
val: 85 °
